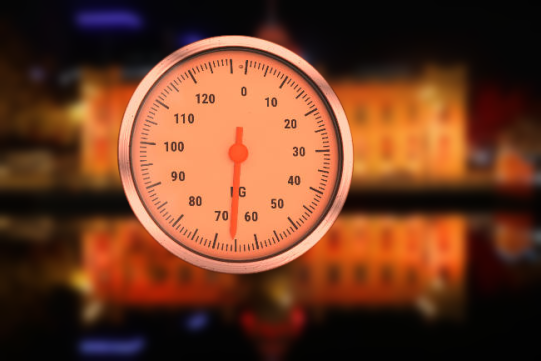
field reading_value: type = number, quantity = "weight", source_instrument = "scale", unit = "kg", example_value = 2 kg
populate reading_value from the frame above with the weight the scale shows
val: 66 kg
